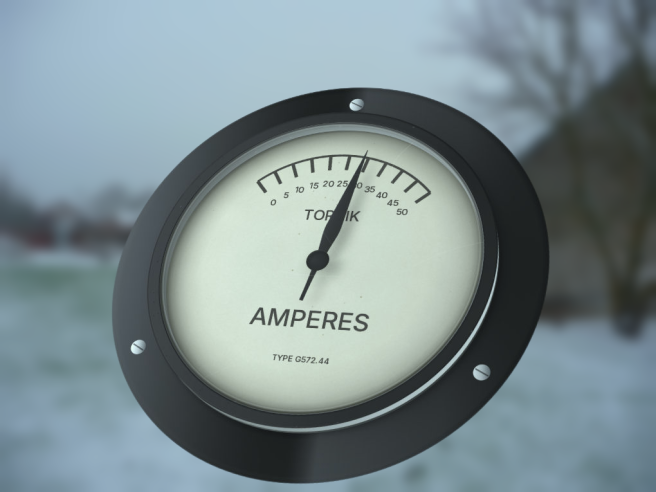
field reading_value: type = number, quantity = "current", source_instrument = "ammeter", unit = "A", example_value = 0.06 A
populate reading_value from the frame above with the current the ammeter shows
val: 30 A
